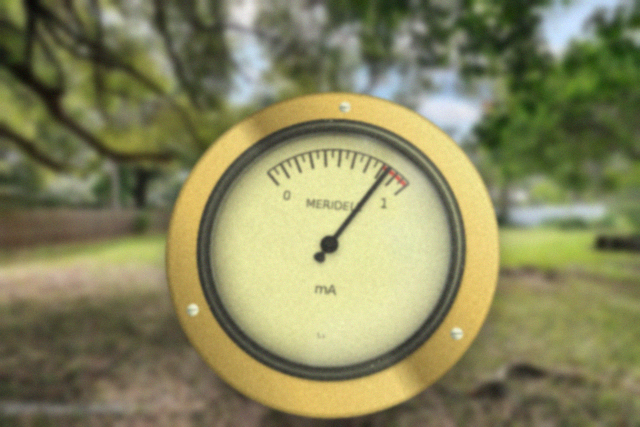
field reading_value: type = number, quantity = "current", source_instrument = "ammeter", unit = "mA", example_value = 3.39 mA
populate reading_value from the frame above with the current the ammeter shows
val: 0.85 mA
